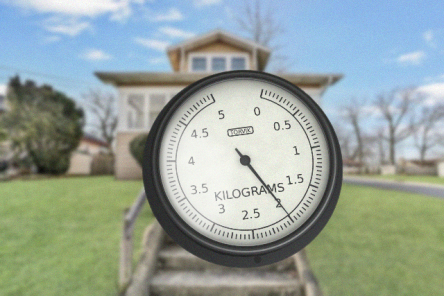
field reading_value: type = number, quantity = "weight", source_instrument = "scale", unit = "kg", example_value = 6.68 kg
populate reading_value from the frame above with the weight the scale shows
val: 2 kg
